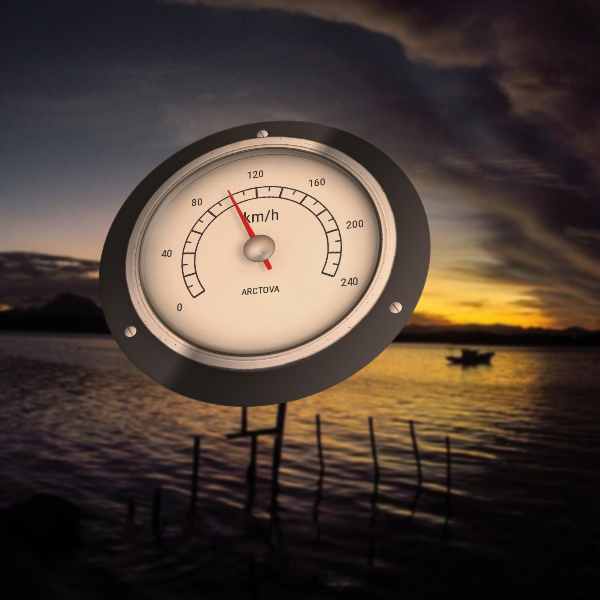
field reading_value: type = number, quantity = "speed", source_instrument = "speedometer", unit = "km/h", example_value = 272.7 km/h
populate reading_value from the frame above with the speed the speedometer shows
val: 100 km/h
